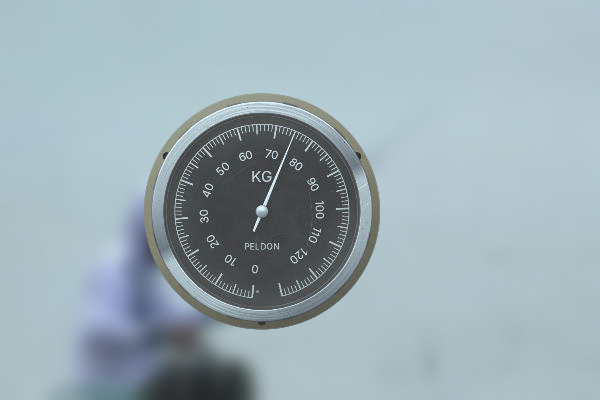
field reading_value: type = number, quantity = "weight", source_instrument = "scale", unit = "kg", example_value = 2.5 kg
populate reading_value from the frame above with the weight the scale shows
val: 75 kg
